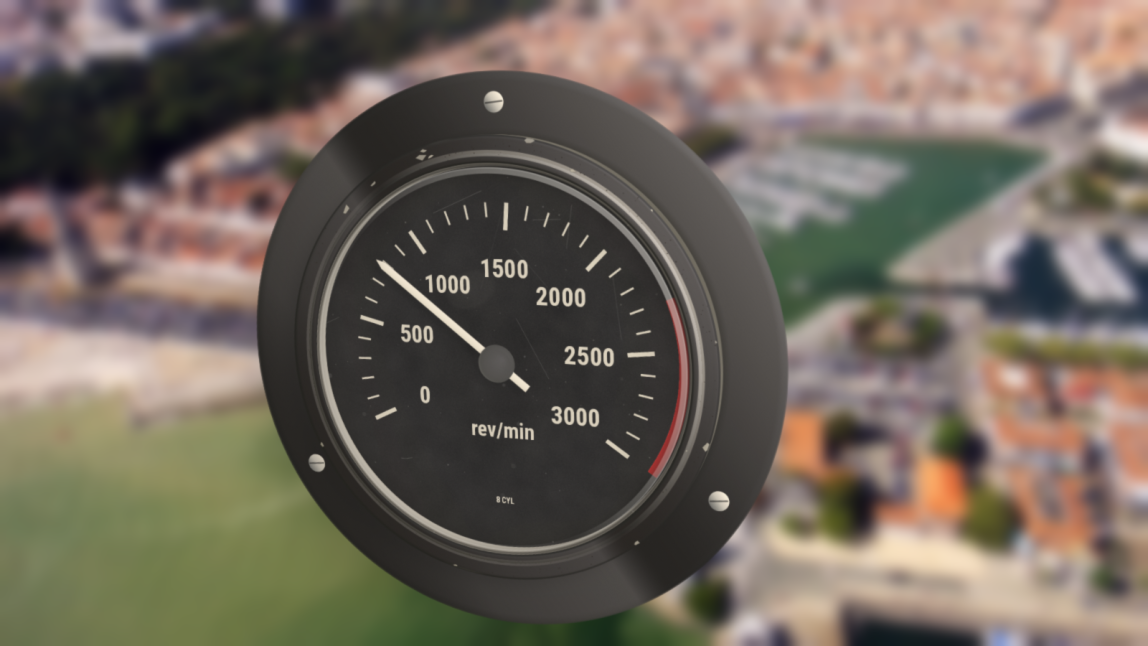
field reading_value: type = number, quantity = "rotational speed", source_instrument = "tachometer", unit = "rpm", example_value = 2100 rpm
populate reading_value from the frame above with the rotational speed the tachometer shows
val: 800 rpm
